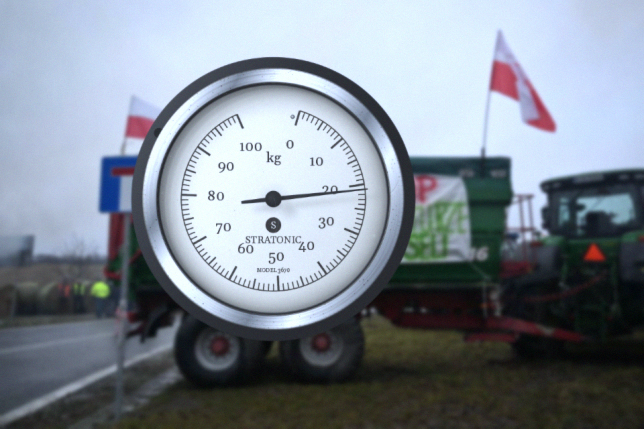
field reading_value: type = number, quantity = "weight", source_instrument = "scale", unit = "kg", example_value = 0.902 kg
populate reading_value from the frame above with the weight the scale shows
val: 21 kg
